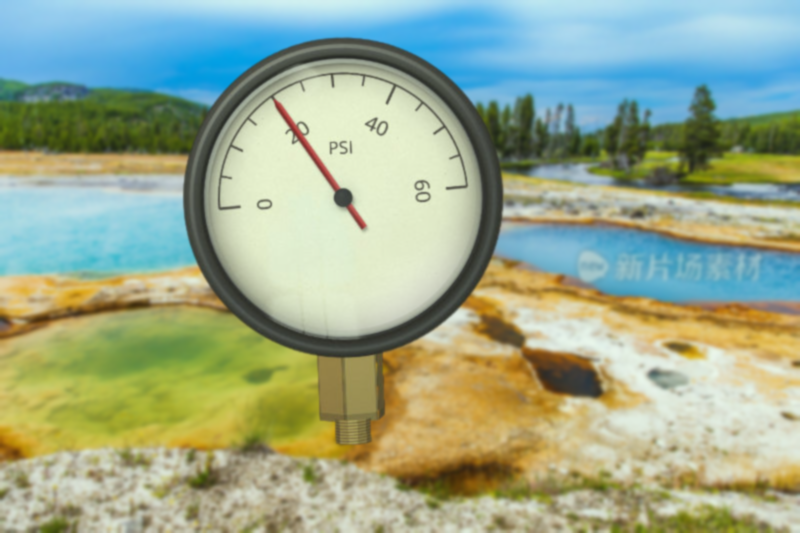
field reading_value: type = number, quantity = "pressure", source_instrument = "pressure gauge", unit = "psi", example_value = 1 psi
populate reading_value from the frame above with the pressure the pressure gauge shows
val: 20 psi
